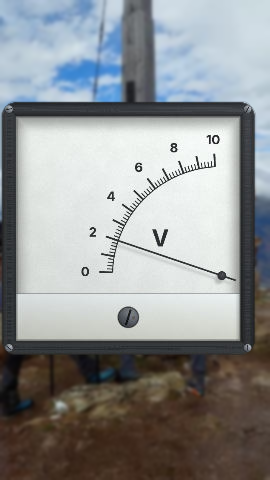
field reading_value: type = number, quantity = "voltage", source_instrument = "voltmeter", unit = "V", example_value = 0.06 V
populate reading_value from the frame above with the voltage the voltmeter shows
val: 2 V
